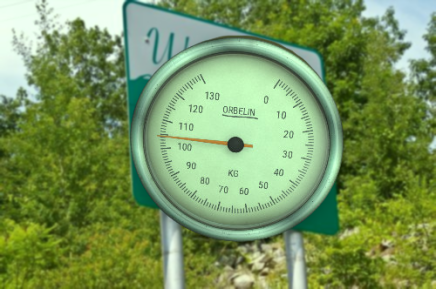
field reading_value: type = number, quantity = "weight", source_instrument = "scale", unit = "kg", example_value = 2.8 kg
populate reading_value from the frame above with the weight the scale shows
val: 105 kg
